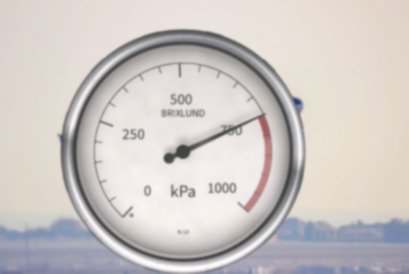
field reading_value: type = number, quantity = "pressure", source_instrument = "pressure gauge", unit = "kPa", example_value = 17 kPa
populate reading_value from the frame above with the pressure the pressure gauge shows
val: 750 kPa
